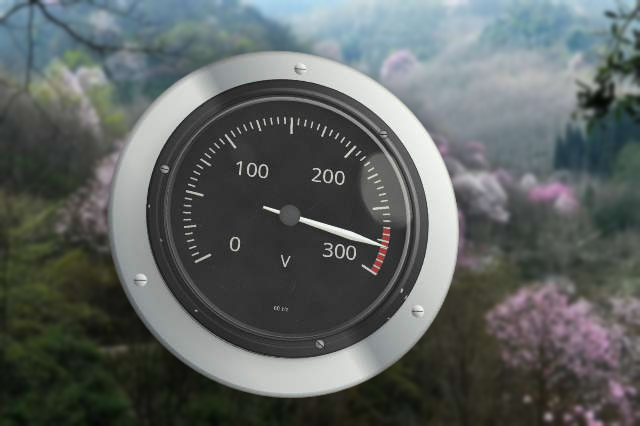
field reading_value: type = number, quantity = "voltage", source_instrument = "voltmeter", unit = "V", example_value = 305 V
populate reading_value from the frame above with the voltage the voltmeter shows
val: 280 V
